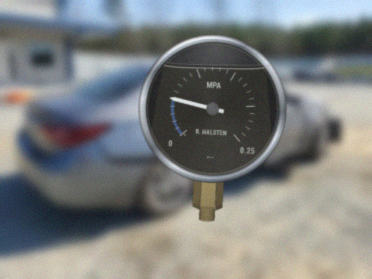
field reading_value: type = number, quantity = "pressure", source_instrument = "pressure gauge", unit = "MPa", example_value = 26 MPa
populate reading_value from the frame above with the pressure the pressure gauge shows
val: 0.05 MPa
